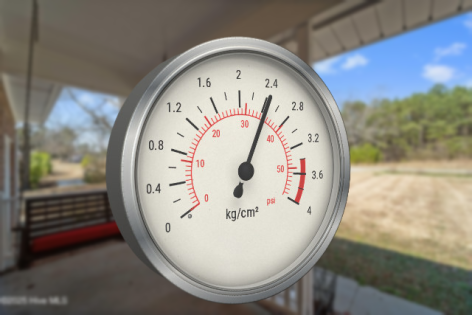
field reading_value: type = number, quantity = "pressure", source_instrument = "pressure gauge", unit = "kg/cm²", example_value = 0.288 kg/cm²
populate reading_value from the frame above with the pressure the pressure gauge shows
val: 2.4 kg/cm²
